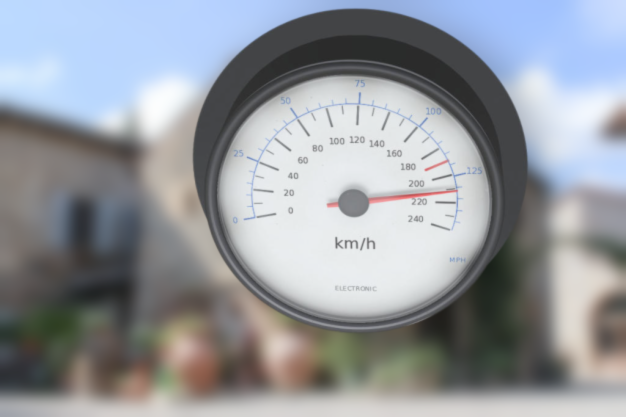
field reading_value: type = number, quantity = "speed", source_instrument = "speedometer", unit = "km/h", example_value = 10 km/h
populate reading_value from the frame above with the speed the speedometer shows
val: 210 km/h
